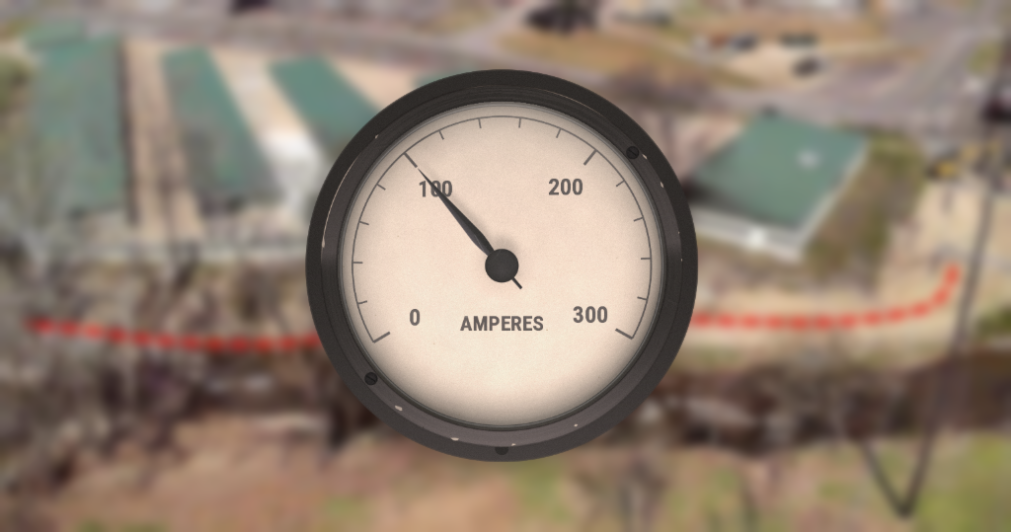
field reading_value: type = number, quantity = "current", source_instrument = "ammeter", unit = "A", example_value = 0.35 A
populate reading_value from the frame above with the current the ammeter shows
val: 100 A
